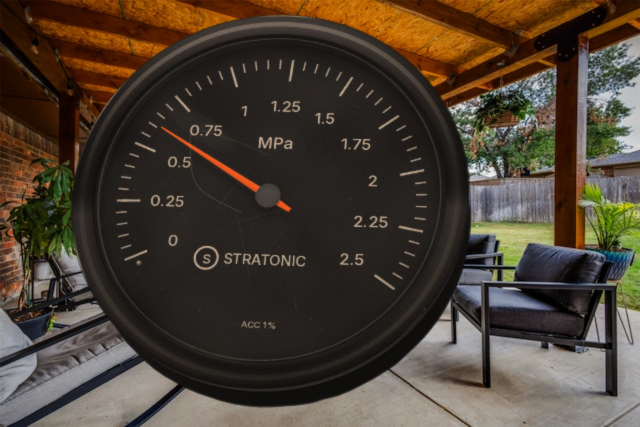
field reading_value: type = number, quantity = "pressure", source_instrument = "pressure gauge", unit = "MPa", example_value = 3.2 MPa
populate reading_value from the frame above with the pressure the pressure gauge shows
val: 0.6 MPa
